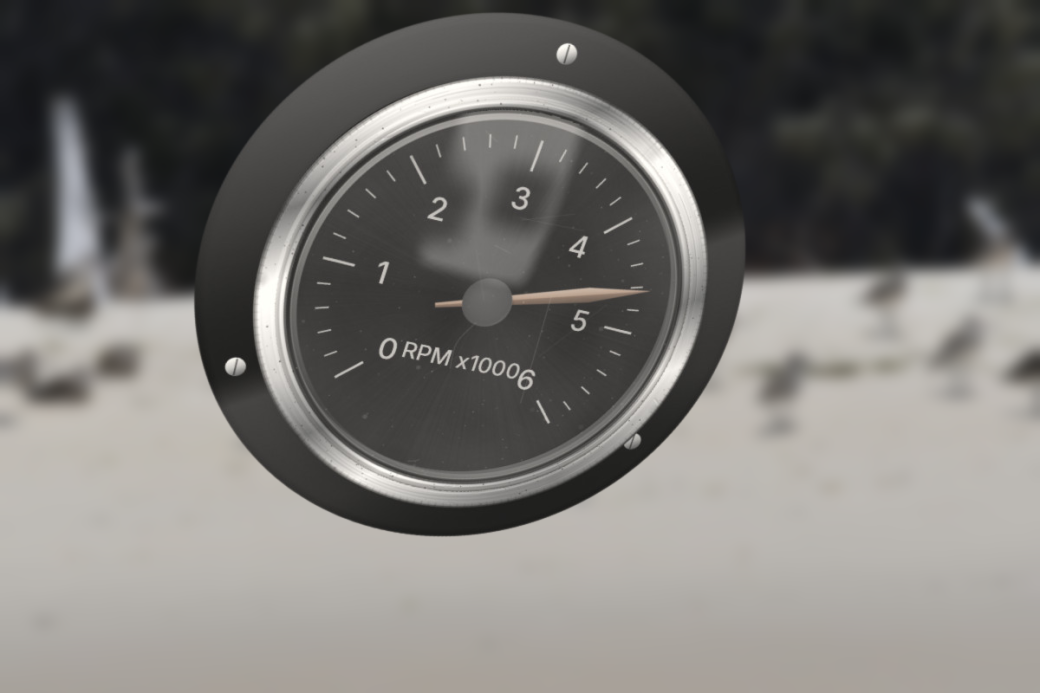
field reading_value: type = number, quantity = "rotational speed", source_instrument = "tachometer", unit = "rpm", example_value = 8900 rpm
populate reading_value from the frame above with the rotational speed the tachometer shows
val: 4600 rpm
